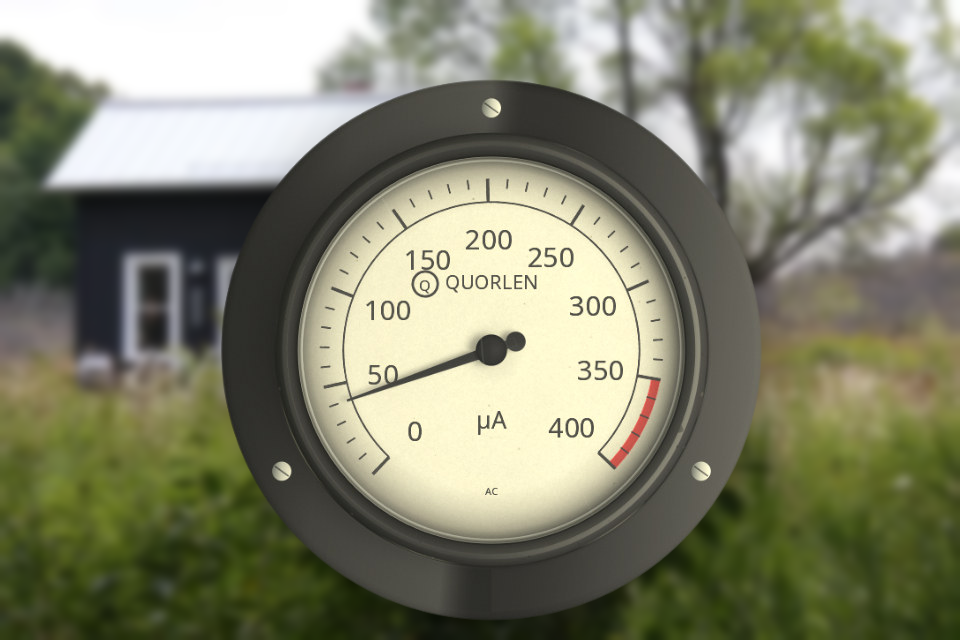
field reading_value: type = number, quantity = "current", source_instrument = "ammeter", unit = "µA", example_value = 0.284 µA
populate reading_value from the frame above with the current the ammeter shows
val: 40 µA
